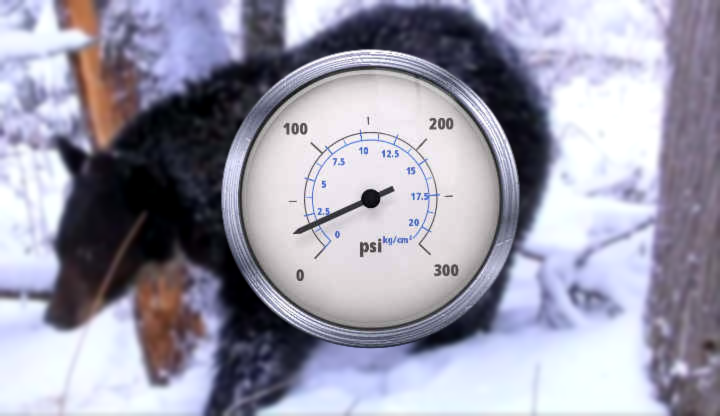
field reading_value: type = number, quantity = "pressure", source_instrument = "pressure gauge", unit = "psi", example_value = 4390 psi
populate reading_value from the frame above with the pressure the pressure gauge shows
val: 25 psi
